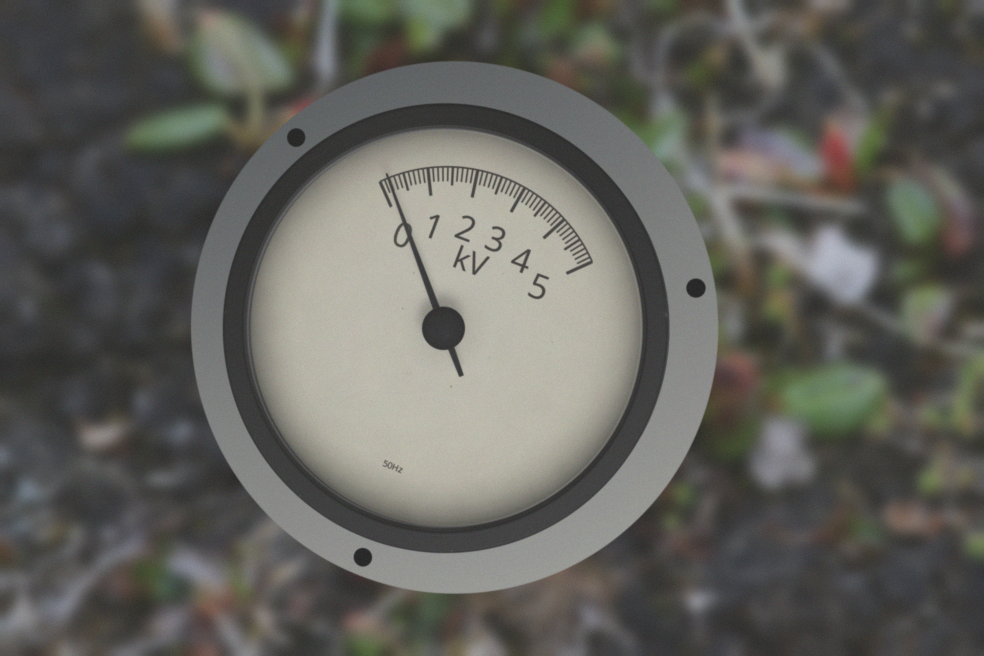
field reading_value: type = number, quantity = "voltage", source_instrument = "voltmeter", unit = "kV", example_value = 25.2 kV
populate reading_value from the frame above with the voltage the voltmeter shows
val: 0.2 kV
